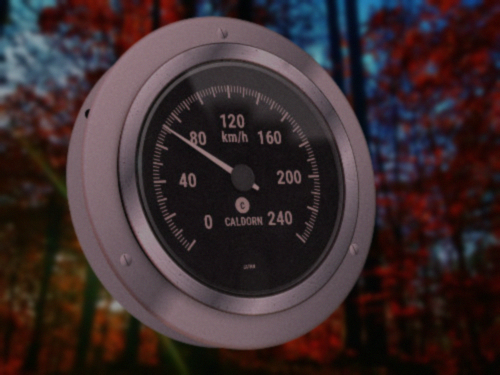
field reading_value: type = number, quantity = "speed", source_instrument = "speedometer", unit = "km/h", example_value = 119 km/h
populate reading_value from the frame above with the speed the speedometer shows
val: 70 km/h
